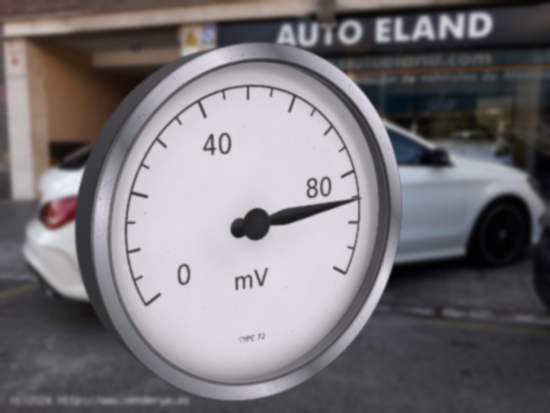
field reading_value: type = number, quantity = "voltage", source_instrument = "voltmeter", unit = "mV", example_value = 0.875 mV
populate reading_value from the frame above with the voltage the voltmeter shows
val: 85 mV
